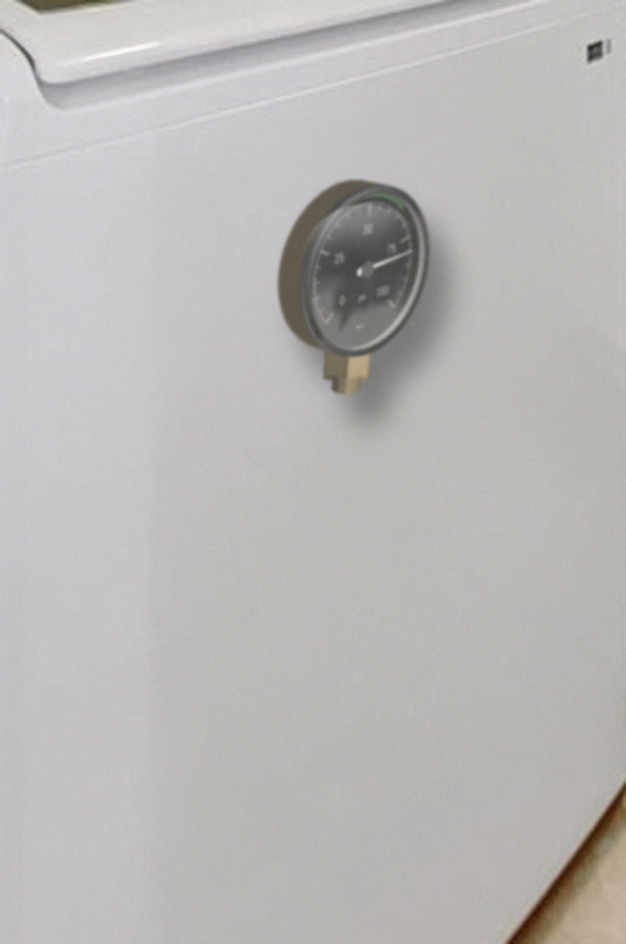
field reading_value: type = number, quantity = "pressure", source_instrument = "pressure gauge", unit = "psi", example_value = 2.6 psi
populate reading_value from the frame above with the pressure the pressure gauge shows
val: 80 psi
